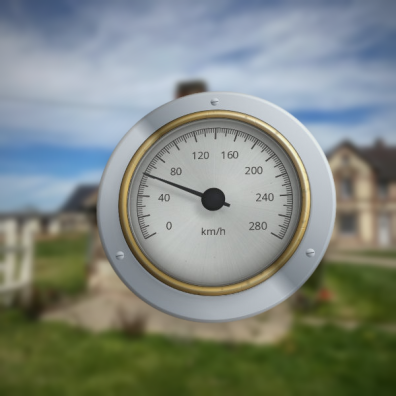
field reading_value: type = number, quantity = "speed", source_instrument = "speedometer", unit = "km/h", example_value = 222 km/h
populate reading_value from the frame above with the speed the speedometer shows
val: 60 km/h
